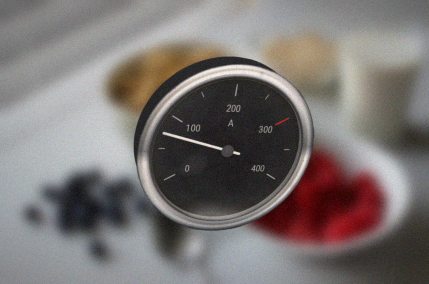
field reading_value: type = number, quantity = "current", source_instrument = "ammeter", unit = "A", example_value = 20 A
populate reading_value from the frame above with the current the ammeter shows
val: 75 A
